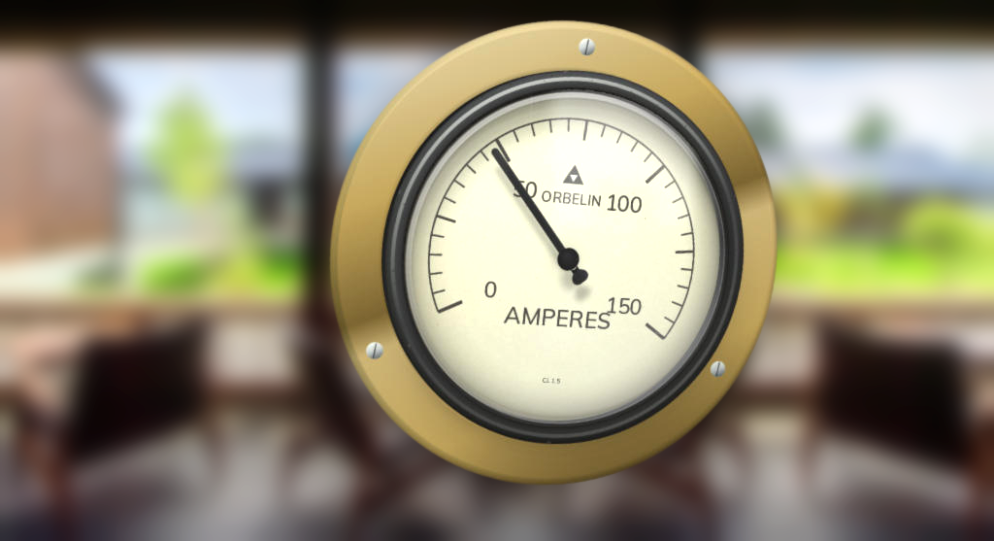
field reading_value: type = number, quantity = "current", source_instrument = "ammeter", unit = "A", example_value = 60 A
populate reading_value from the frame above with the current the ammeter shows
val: 47.5 A
